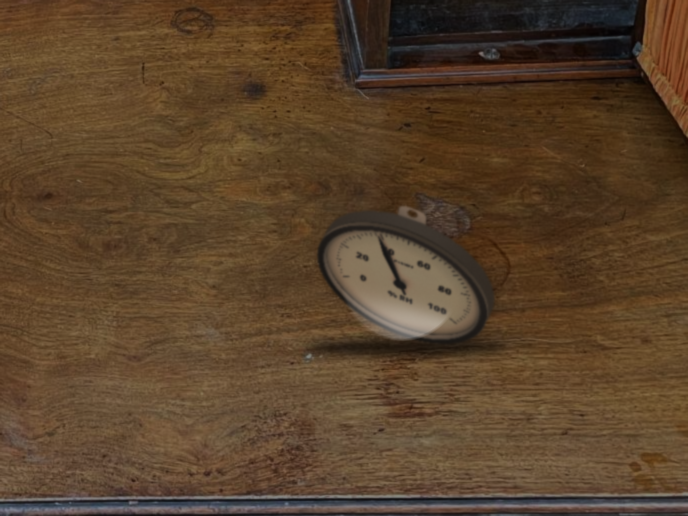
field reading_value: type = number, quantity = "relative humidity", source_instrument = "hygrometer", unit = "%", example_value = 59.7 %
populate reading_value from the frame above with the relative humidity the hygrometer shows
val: 40 %
